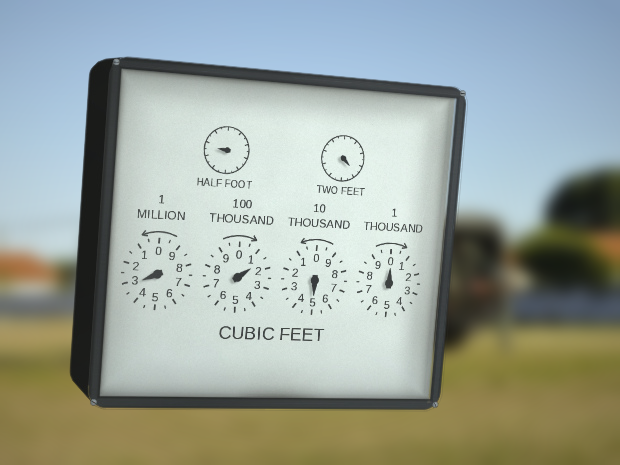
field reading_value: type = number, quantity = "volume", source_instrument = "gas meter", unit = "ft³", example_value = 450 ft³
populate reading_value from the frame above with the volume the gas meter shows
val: 315000 ft³
